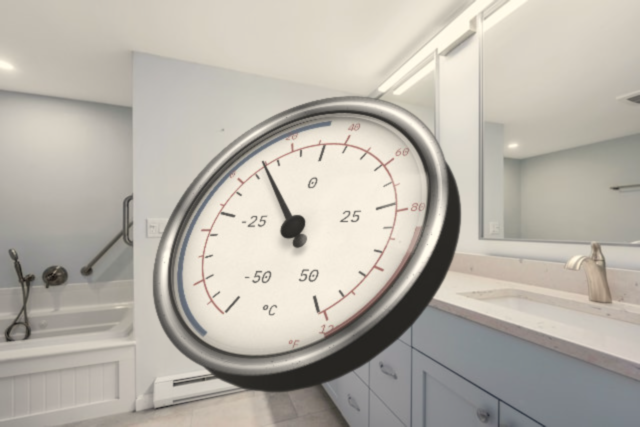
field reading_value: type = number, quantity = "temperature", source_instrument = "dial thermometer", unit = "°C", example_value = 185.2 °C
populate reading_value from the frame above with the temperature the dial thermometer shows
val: -12.5 °C
